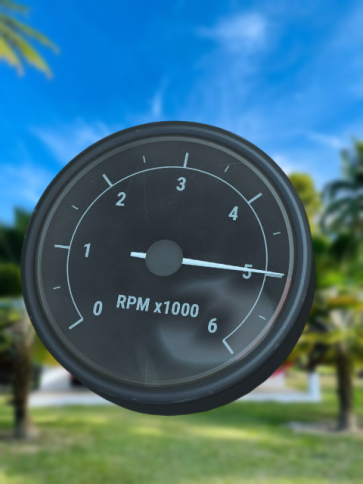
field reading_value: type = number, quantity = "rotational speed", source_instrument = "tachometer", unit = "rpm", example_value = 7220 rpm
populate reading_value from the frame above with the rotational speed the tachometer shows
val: 5000 rpm
